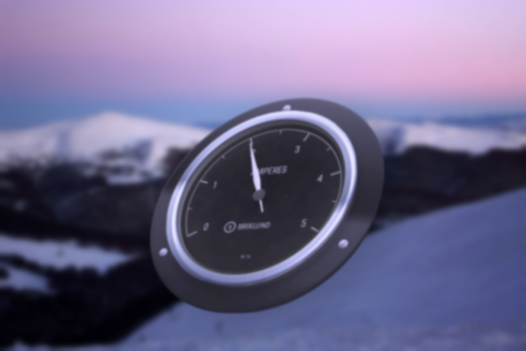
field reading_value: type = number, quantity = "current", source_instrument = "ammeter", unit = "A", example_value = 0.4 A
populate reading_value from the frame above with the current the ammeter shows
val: 2 A
